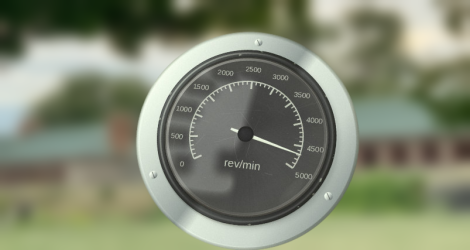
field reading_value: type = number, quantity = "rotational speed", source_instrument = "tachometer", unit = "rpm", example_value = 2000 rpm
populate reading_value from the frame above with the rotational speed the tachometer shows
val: 4700 rpm
